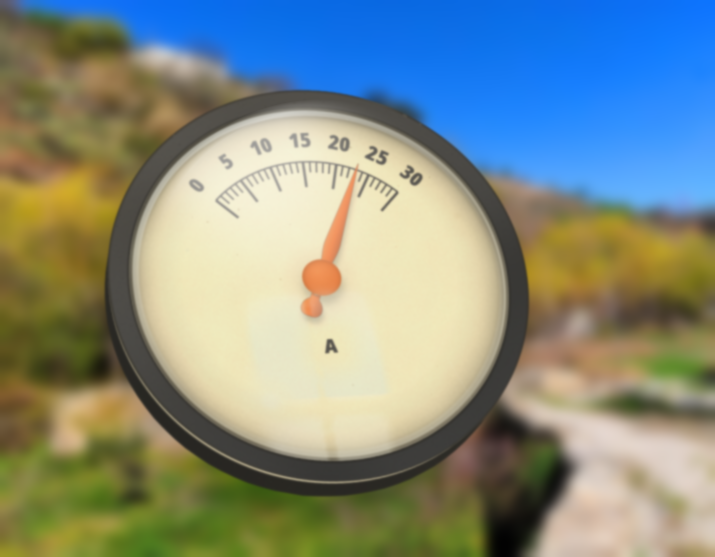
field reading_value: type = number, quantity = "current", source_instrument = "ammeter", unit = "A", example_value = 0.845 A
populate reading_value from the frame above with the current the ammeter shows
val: 23 A
